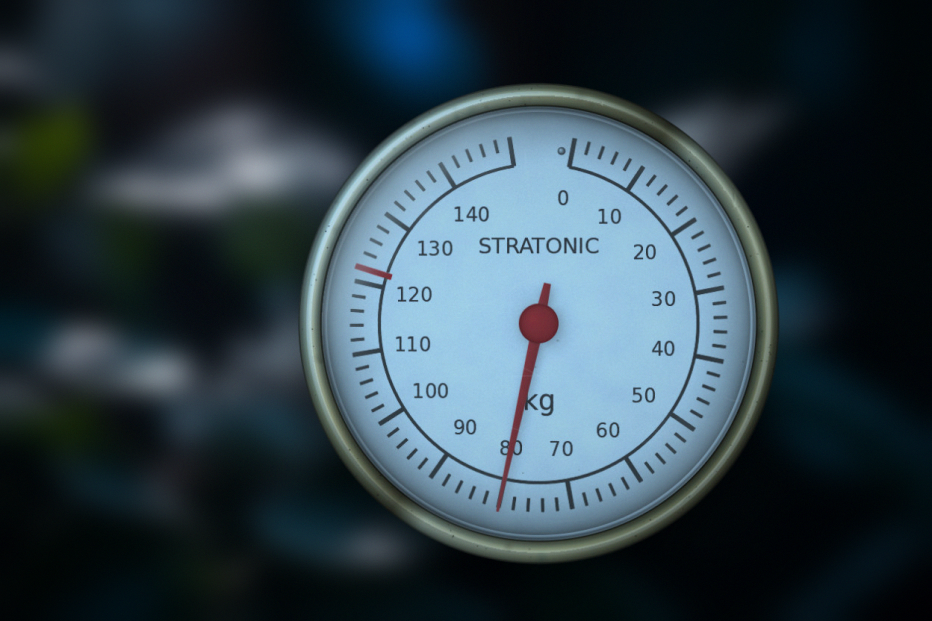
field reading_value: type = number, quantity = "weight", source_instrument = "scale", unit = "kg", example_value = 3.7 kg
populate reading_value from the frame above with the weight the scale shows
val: 80 kg
